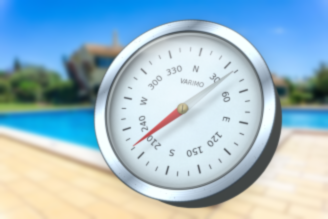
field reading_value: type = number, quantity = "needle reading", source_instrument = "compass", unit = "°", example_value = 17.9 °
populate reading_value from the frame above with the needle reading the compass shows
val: 220 °
